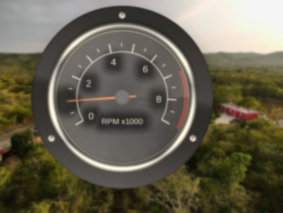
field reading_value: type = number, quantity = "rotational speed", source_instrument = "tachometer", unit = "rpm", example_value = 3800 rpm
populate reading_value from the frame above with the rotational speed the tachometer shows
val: 1000 rpm
